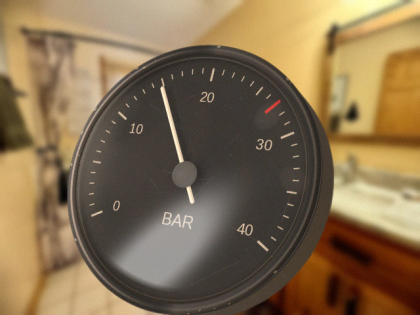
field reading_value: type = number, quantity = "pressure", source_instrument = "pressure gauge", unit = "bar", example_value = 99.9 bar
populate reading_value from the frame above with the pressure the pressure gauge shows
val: 15 bar
